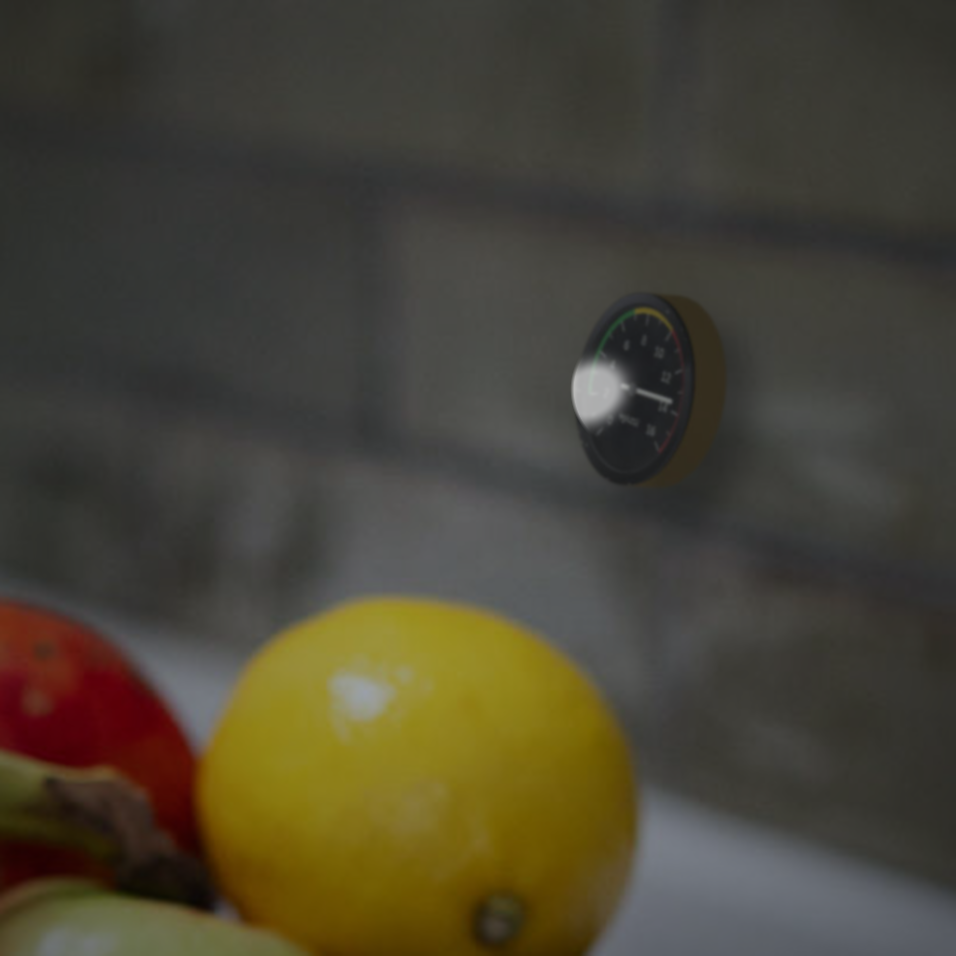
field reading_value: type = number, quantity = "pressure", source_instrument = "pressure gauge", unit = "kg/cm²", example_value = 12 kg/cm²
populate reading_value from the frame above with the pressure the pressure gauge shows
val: 13.5 kg/cm²
